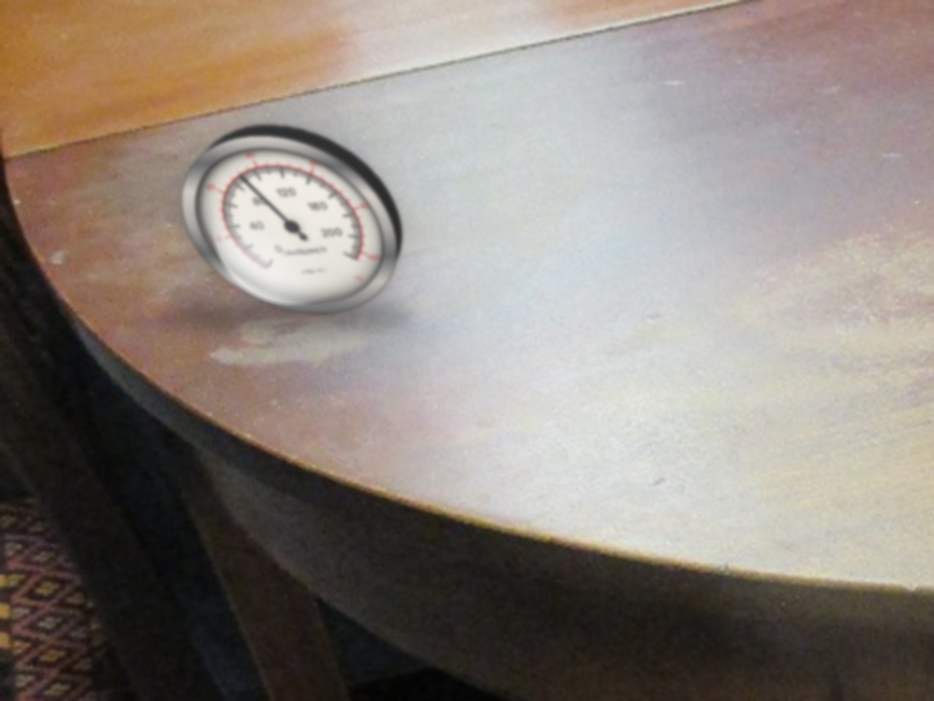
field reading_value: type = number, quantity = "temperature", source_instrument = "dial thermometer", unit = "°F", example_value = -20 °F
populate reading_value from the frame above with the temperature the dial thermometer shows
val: 90 °F
